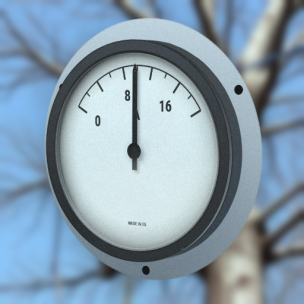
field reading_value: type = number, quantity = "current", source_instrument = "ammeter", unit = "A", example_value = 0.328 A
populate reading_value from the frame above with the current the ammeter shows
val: 10 A
